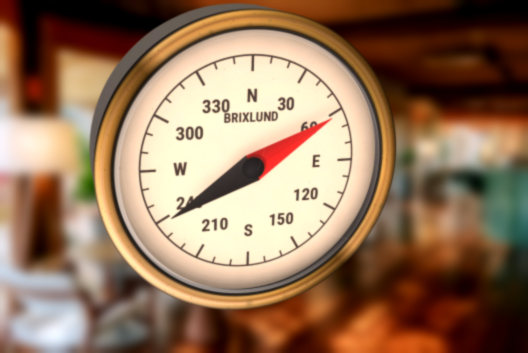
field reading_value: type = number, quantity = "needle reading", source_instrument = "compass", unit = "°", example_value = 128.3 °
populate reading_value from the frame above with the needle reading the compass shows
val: 60 °
